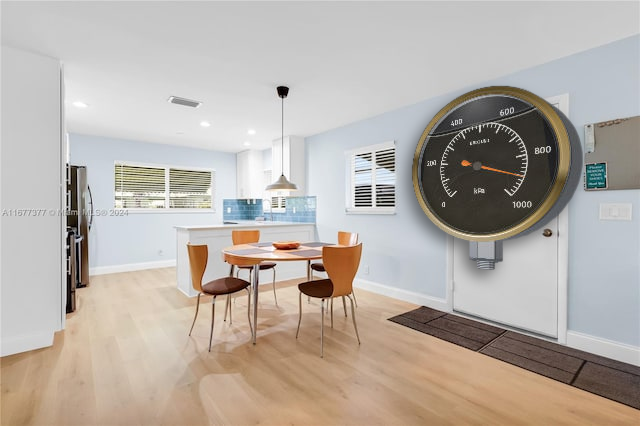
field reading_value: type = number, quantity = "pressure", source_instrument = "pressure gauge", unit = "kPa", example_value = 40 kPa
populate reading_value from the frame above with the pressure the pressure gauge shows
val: 900 kPa
